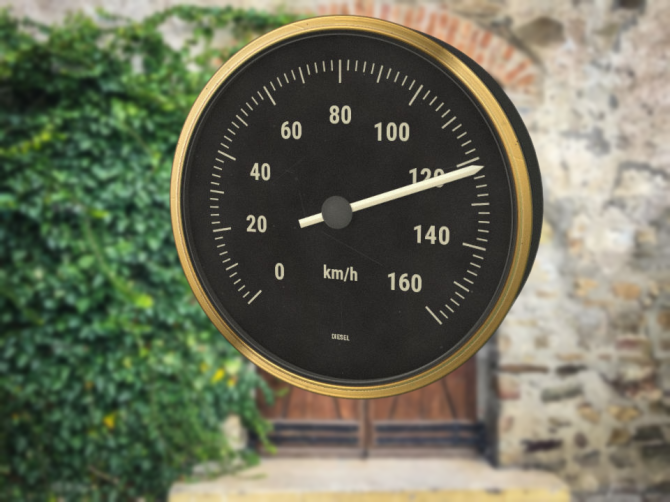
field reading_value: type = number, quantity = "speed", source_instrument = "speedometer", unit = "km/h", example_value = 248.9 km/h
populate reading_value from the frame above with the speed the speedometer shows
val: 122 km/h
